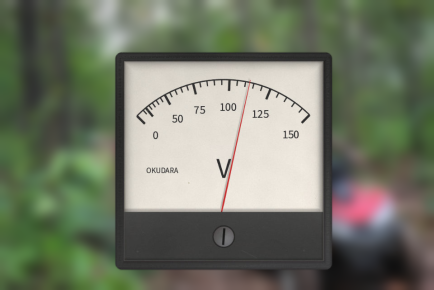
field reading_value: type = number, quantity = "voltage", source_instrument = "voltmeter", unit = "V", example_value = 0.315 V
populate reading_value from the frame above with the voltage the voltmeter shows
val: 112.5 V
